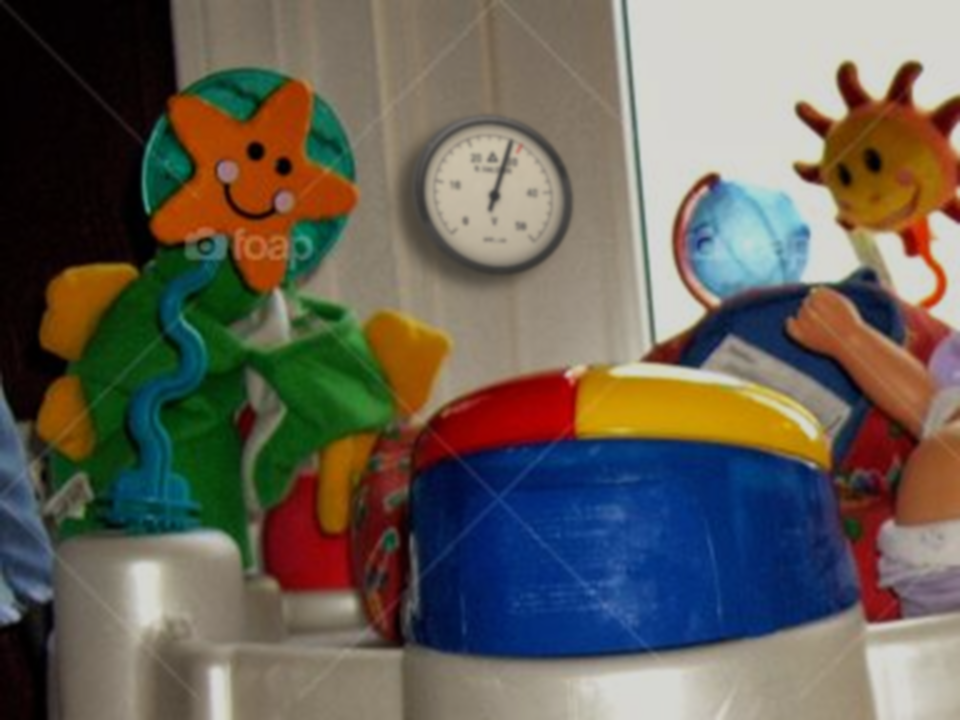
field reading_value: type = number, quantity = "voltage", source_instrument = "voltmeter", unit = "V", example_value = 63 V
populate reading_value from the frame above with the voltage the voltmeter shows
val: 28 V
